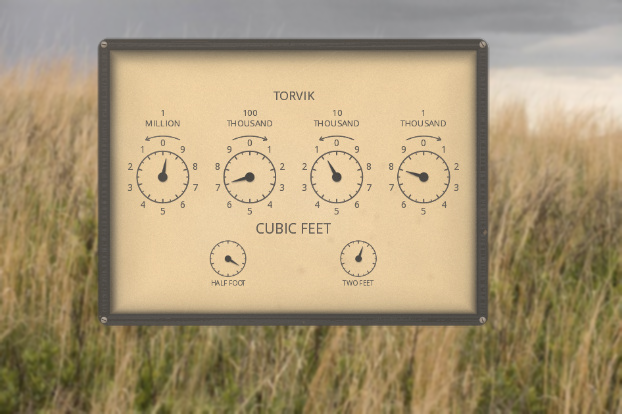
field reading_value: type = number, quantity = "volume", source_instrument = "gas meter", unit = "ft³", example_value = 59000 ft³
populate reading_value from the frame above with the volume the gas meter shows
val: 970800 ft³
